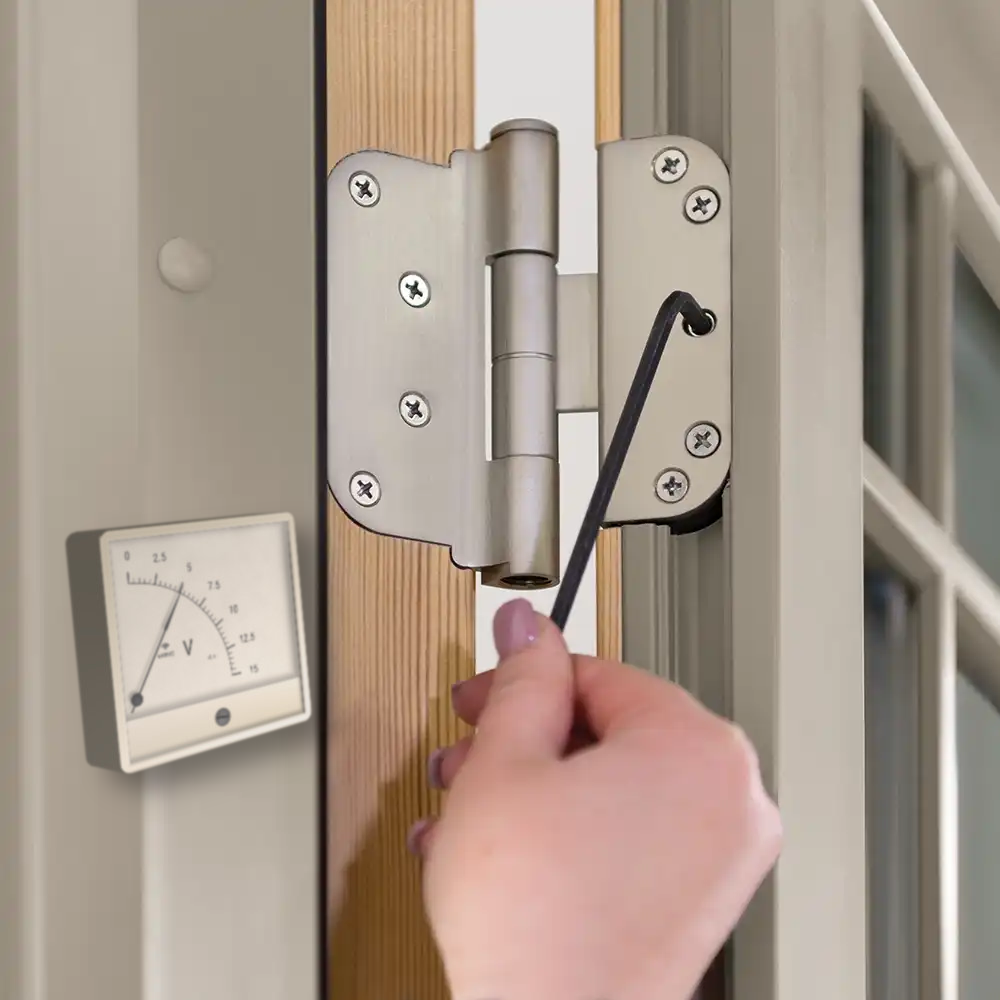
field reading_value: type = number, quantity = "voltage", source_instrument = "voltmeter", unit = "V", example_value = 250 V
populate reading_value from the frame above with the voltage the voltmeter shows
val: 5 V
